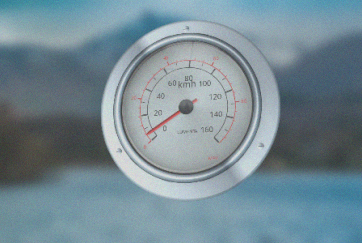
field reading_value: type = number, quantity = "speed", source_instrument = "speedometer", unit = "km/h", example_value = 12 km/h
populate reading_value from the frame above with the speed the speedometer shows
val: 5 km/h
